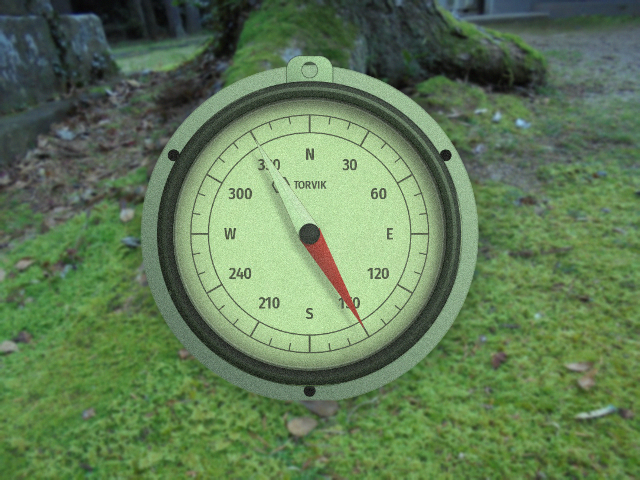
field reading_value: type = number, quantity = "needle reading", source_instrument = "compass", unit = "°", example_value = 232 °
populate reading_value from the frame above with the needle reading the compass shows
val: 150 °
